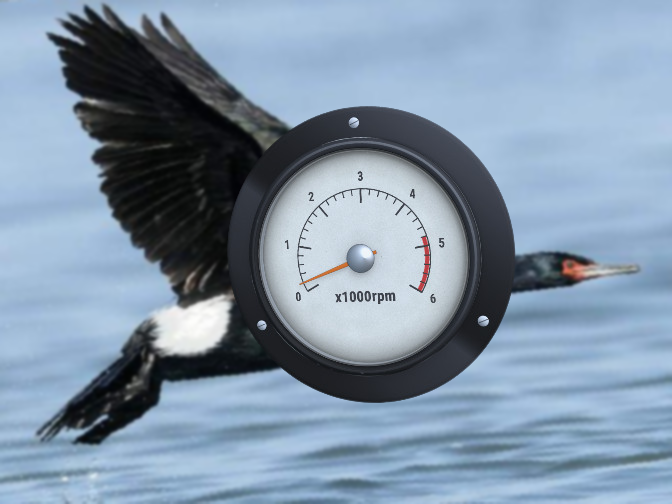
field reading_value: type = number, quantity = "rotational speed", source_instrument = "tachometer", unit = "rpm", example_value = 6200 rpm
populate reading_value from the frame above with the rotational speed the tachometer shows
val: 200 rpm
